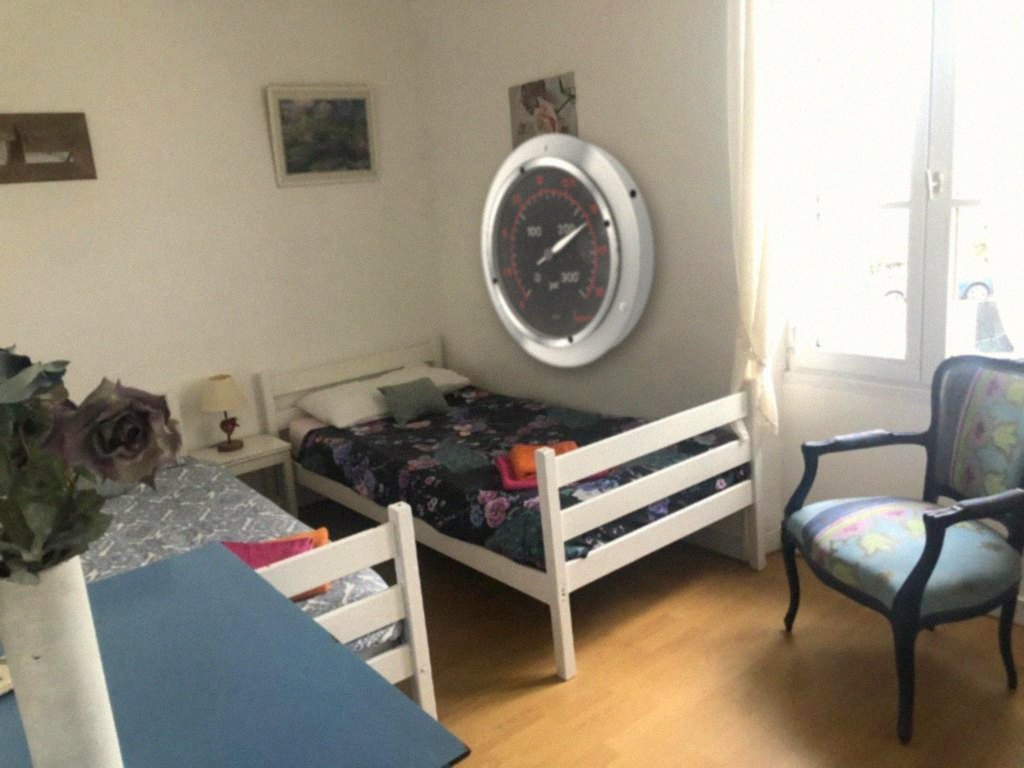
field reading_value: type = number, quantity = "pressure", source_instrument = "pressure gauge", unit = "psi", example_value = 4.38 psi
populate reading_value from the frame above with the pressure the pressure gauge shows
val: 220 psi
